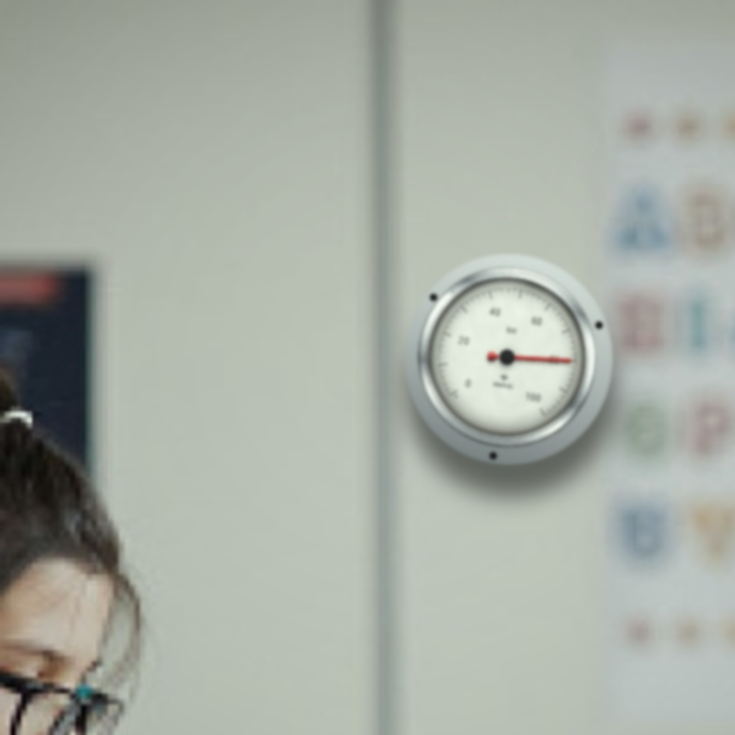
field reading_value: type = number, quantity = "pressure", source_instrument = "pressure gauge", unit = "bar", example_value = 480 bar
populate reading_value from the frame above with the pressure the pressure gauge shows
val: 80 bar
